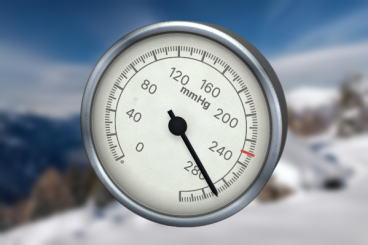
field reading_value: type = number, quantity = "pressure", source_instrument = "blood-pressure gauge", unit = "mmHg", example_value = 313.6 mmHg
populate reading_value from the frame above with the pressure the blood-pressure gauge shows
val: 270 mmHg
